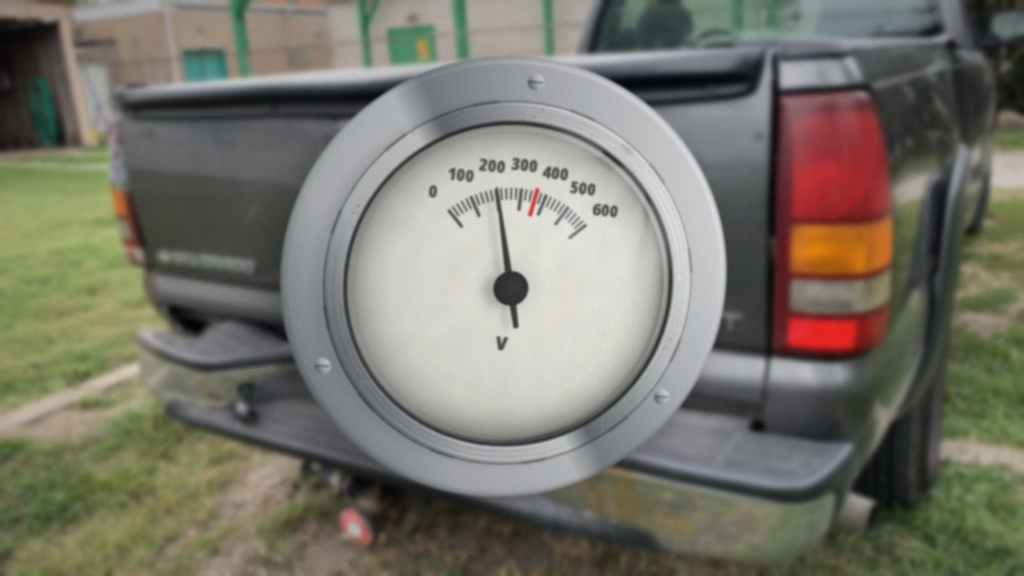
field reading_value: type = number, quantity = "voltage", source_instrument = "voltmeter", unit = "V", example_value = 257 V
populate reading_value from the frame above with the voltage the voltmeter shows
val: 200 V
